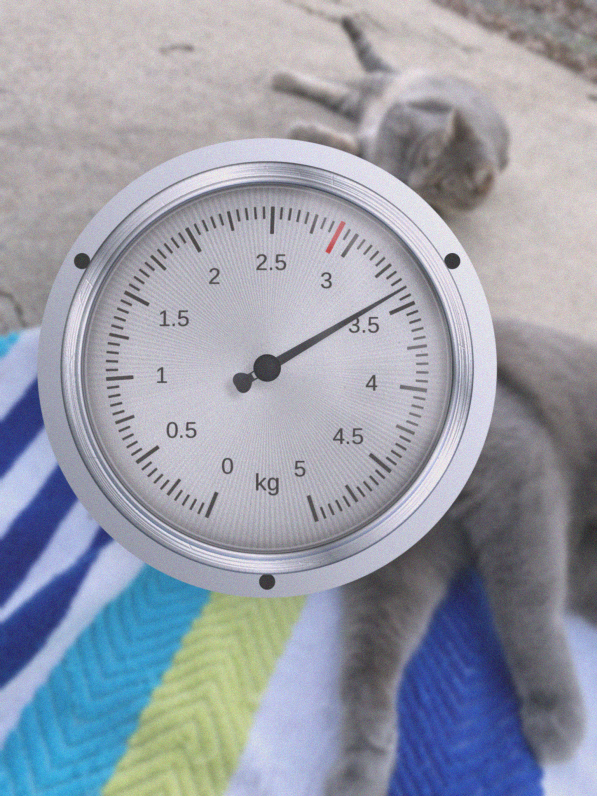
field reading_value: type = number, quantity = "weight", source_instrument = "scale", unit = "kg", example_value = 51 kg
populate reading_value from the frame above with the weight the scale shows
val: 3.4 kg
